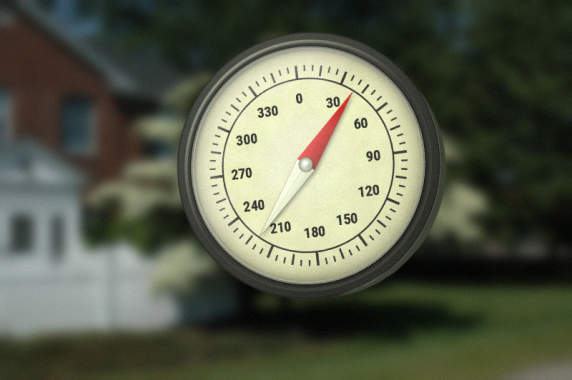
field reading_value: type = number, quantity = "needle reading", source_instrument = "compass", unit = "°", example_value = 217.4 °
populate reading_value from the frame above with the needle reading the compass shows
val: 40 °
